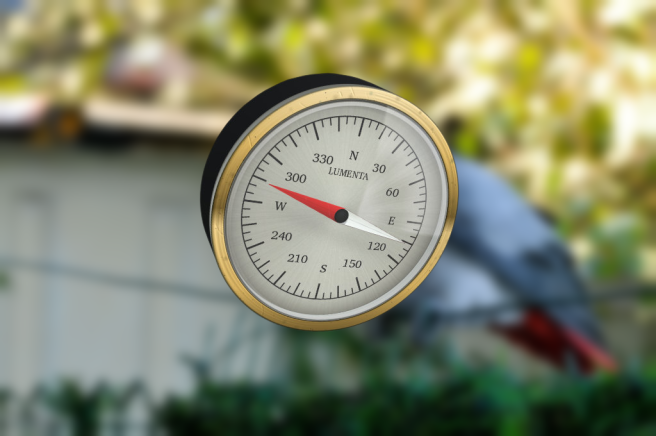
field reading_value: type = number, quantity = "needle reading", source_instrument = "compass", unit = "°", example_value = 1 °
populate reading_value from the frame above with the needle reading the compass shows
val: 285 °
